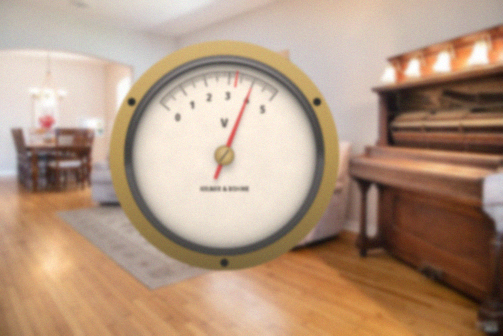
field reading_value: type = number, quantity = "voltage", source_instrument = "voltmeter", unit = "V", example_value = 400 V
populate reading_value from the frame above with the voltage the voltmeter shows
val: 4 V
